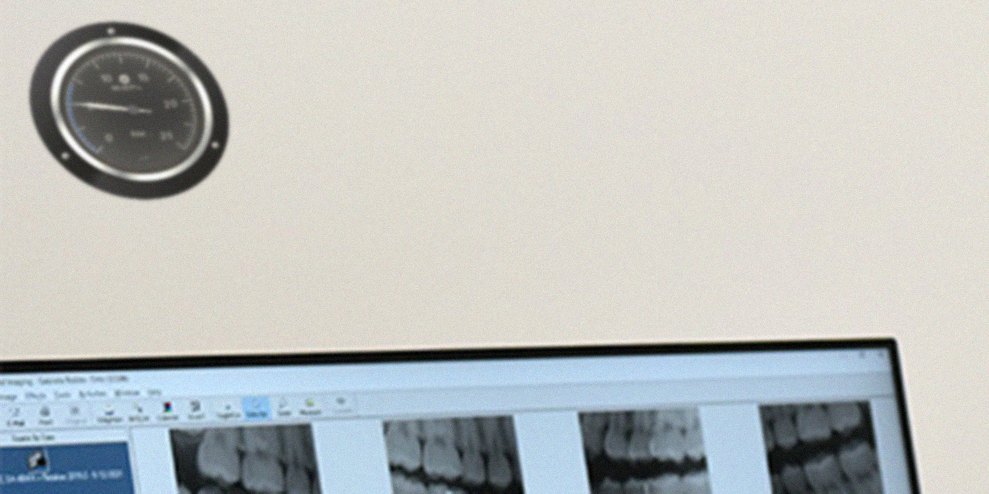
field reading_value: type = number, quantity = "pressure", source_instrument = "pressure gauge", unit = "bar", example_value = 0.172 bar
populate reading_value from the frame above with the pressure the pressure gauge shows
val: 5 bar
